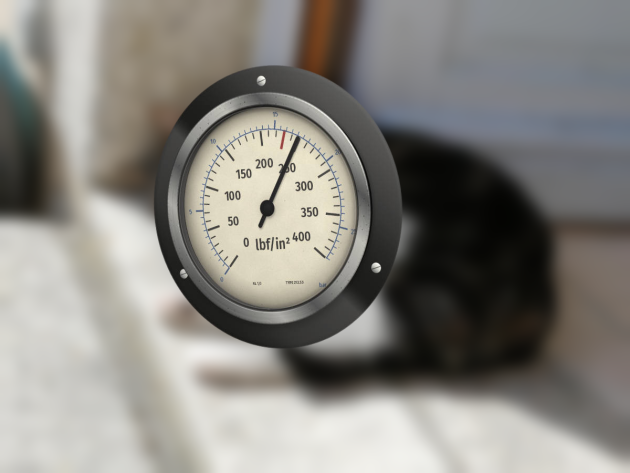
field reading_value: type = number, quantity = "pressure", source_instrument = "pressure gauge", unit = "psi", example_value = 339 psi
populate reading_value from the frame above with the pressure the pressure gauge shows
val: 250 psi
